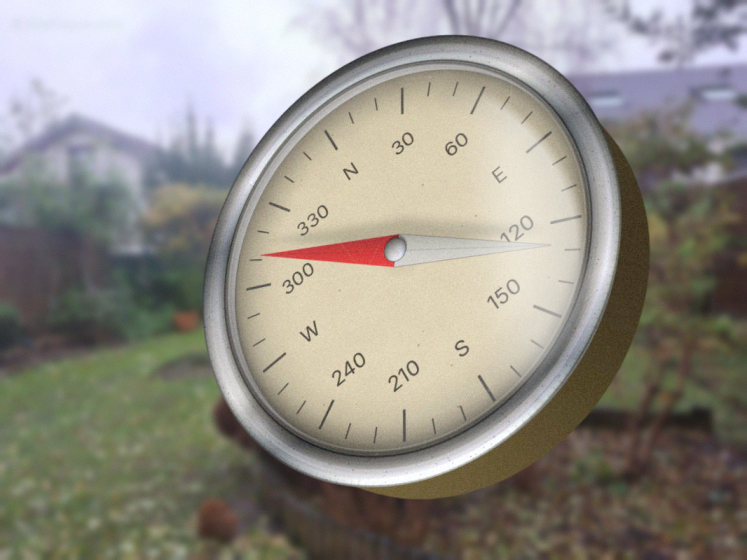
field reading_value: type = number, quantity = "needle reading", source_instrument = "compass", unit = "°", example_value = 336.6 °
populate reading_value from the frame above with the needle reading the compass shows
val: 310 °
